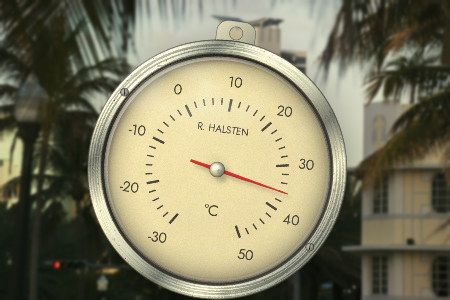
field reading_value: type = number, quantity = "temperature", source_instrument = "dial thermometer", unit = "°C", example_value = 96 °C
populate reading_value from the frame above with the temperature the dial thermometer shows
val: 36 °C
